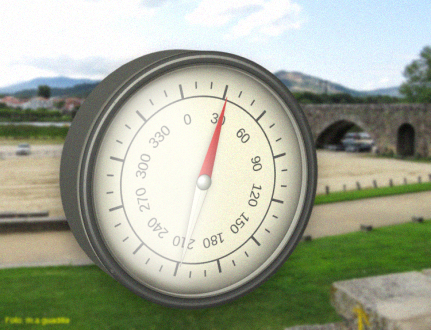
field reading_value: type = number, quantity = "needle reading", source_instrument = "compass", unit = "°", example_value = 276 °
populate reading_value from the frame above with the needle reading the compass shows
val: 30 °
